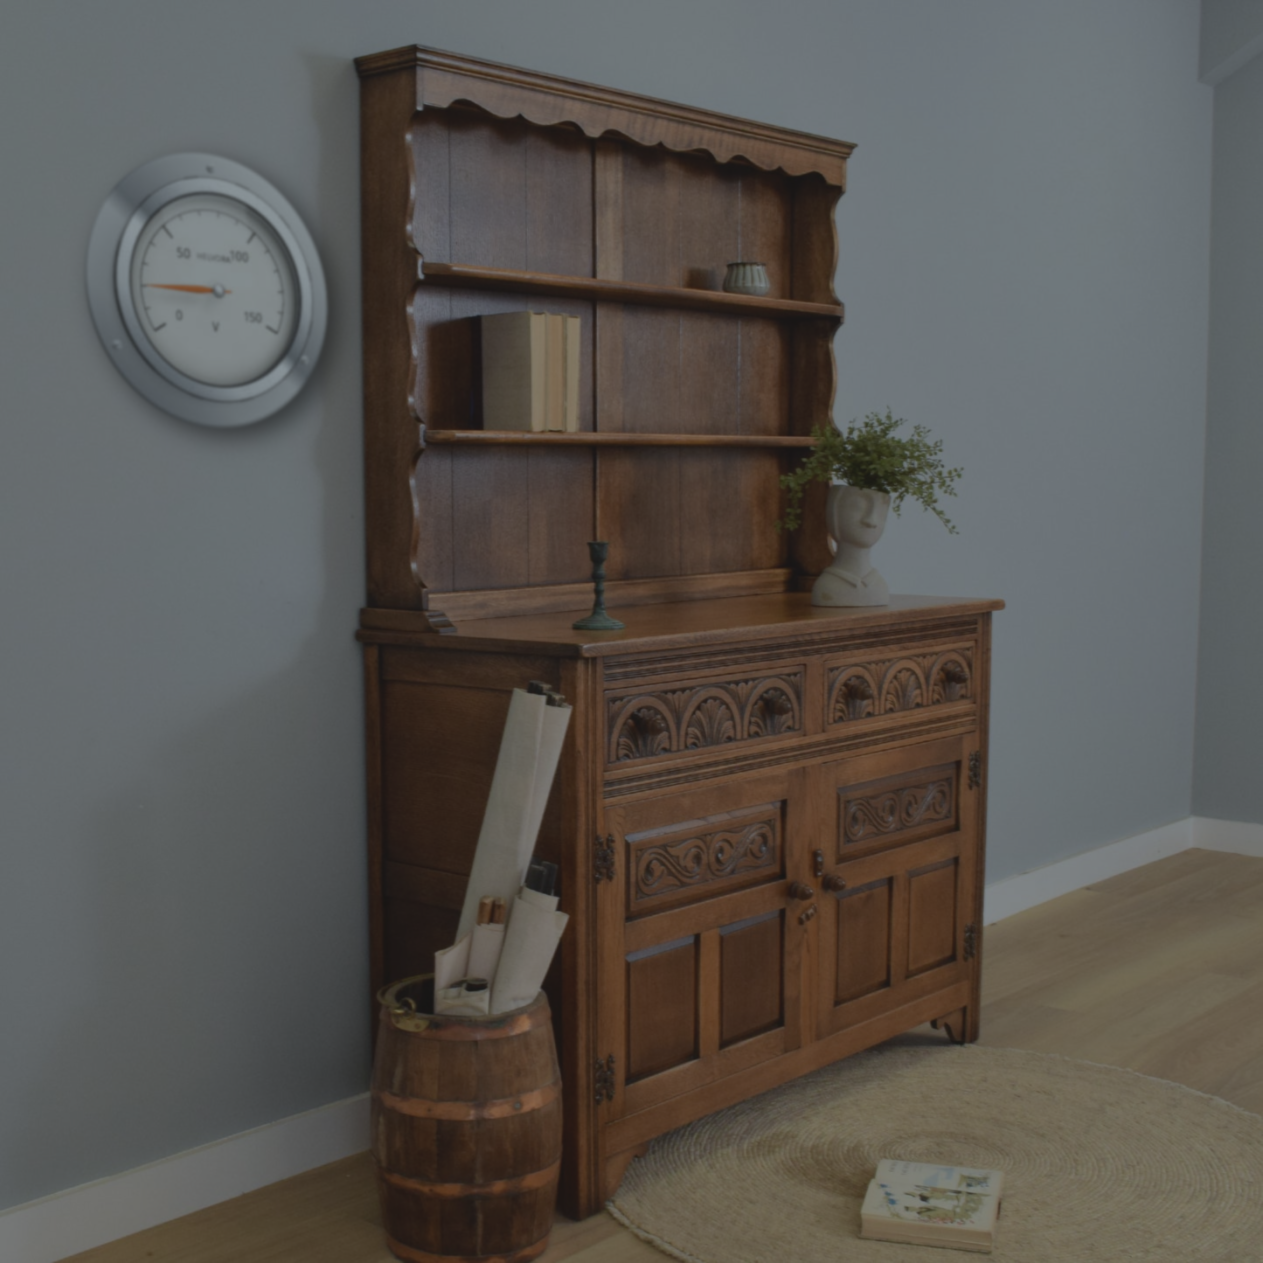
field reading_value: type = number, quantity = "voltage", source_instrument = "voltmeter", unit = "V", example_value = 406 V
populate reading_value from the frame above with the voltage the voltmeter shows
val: 20 V
